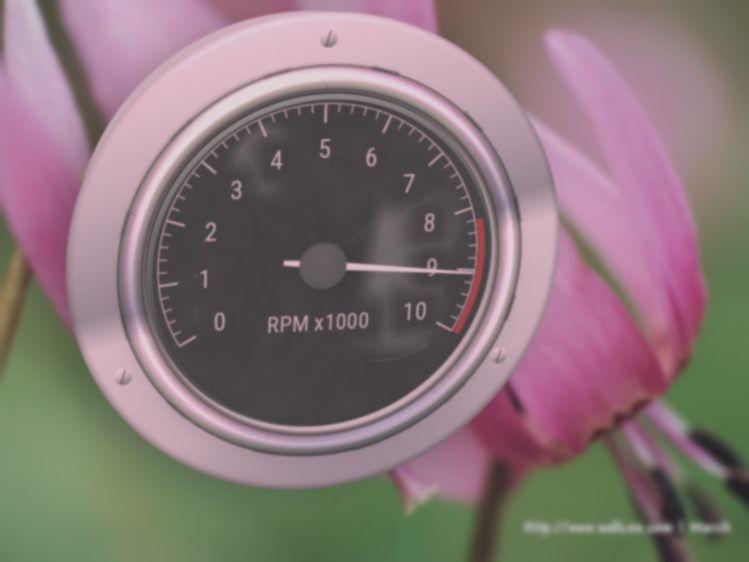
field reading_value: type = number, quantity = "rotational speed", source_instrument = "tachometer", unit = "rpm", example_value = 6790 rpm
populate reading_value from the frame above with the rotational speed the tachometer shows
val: 9000 rpm
